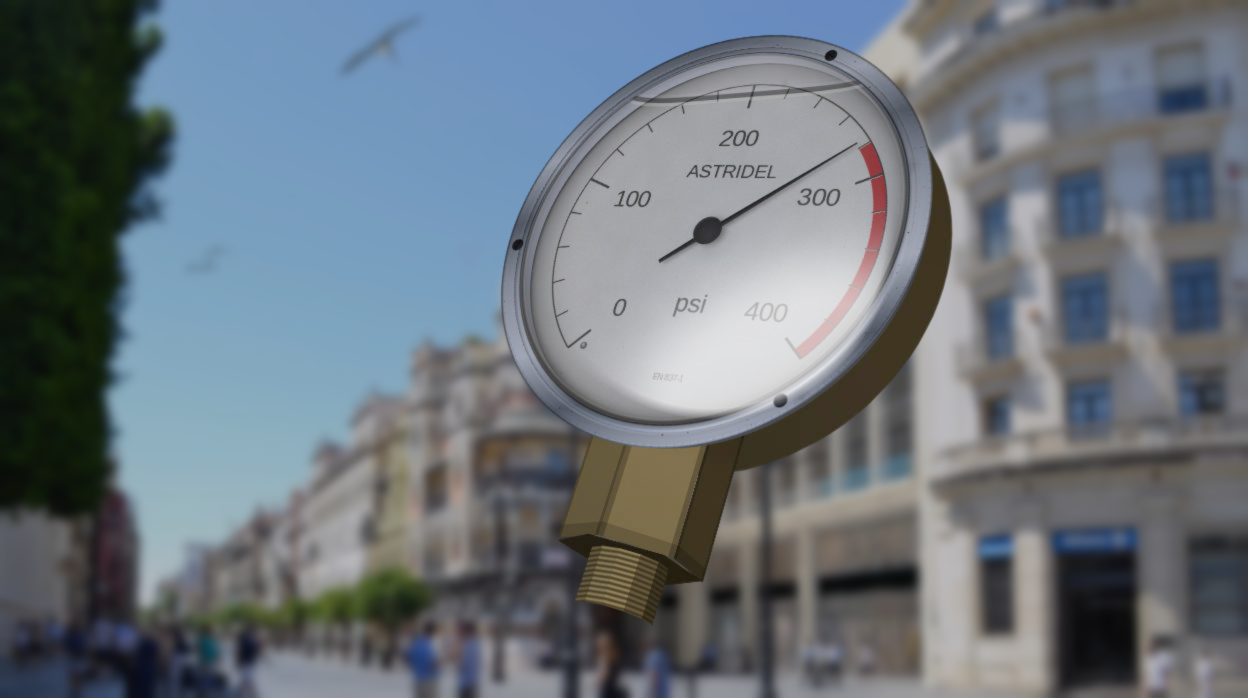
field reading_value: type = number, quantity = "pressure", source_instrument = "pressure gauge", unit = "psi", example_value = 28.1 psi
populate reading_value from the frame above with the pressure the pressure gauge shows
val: 280 psi
